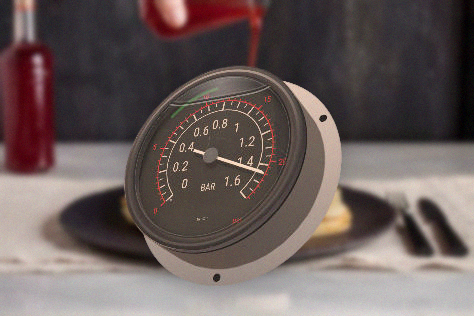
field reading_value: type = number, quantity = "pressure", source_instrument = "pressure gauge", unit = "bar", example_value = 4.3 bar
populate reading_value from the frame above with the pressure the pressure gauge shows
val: 1.45 bar
